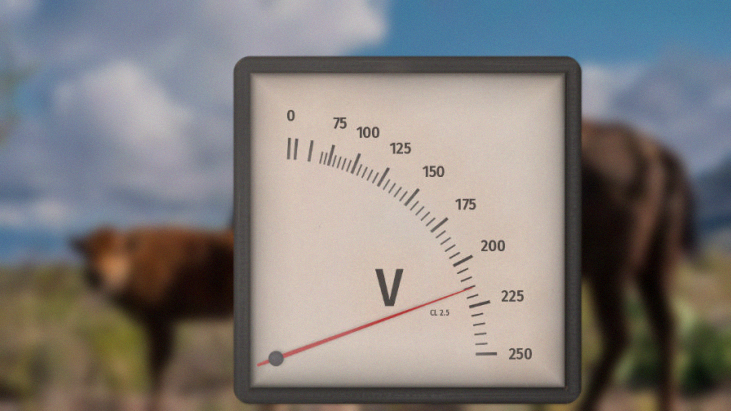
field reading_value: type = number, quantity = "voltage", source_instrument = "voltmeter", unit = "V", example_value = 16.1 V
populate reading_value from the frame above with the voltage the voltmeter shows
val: 215 V
